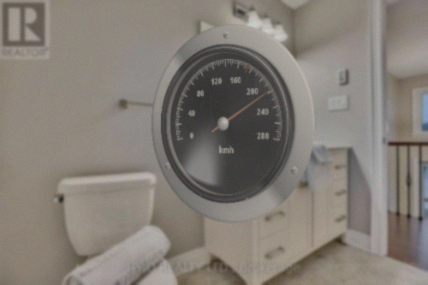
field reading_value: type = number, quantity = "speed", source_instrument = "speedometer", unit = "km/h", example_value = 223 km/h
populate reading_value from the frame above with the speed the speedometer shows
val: 220 km/h
